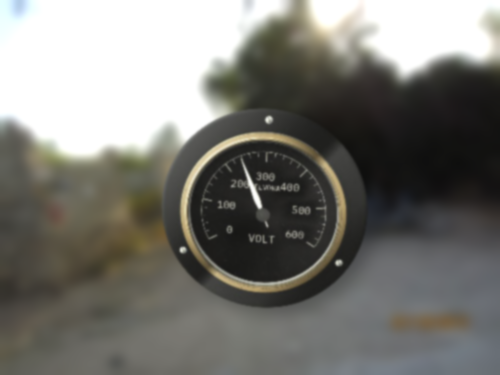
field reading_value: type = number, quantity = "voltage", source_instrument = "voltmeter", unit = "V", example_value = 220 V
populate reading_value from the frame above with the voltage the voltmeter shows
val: 240 V
